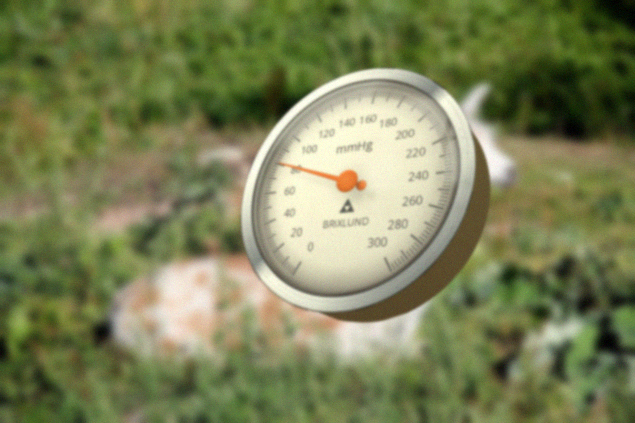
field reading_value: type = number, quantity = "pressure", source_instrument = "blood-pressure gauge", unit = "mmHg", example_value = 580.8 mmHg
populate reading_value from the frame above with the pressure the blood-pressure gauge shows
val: 80 mmHg
